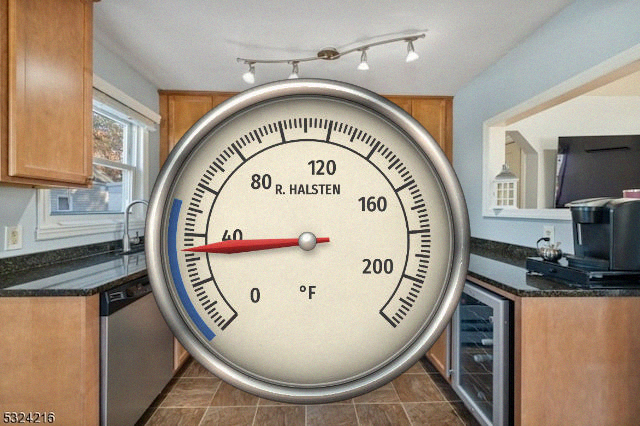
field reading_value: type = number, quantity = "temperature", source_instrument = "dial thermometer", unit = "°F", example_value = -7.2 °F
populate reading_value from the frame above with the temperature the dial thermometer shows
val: 34 °F
